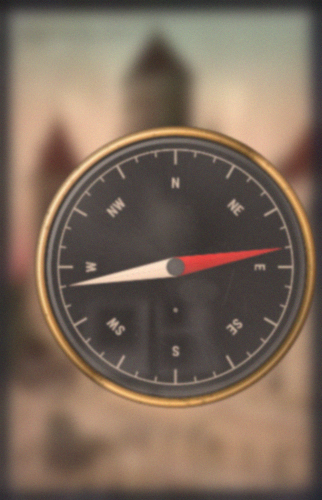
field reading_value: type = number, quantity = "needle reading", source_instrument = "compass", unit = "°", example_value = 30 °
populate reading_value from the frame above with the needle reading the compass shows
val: 80 °
